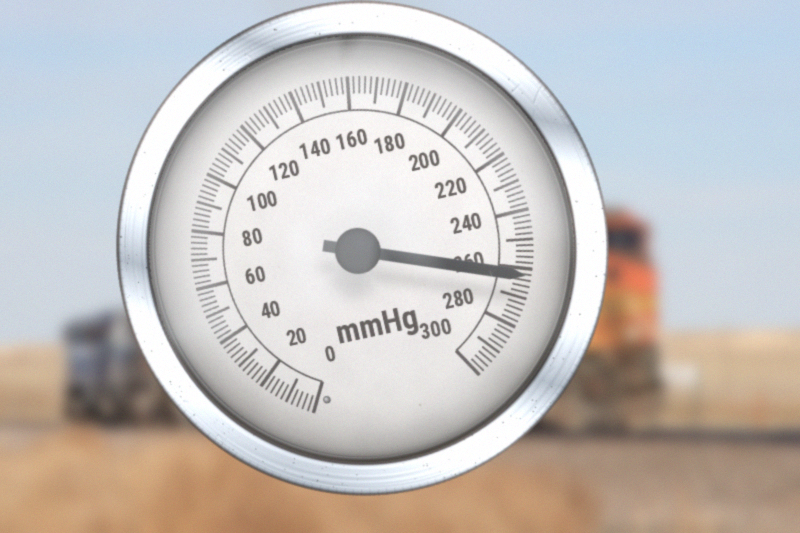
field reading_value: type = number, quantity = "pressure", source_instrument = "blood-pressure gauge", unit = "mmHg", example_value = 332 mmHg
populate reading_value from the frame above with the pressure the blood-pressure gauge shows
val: 262 mmHg
